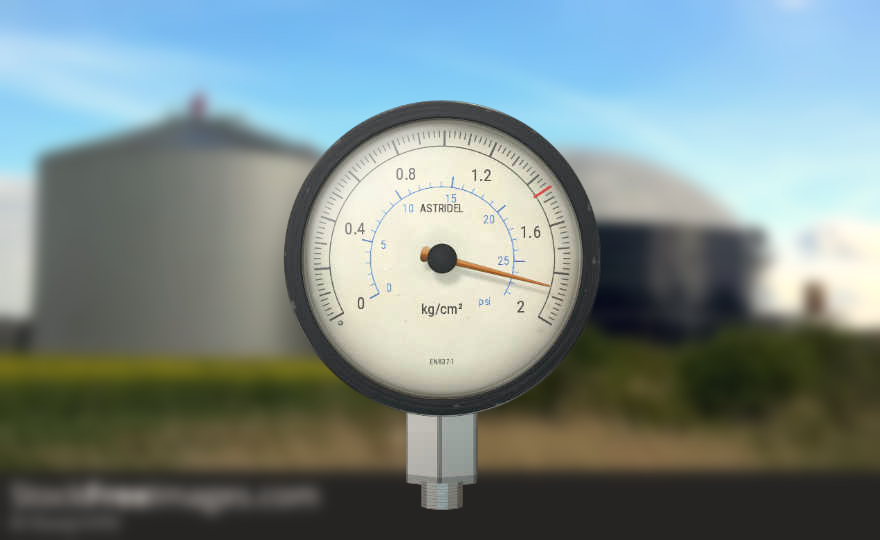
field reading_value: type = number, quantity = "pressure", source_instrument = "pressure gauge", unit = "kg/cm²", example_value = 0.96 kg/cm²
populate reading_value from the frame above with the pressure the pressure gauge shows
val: 1.86 kg/cm²
